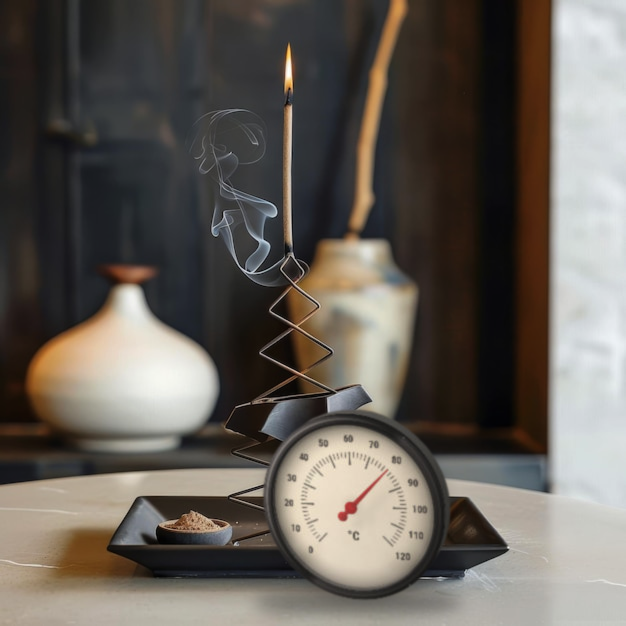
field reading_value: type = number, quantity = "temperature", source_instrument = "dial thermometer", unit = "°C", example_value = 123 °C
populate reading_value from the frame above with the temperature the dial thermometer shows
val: 80 °C
